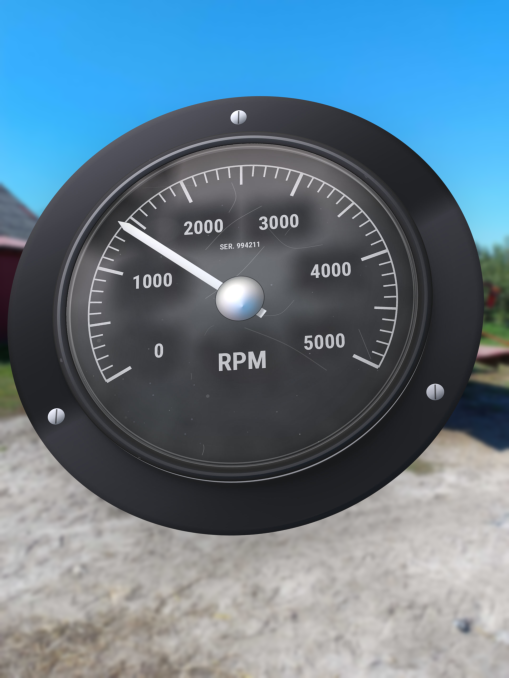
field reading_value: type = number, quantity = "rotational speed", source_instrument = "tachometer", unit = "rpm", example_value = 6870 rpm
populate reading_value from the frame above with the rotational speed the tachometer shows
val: 1400 rpm
